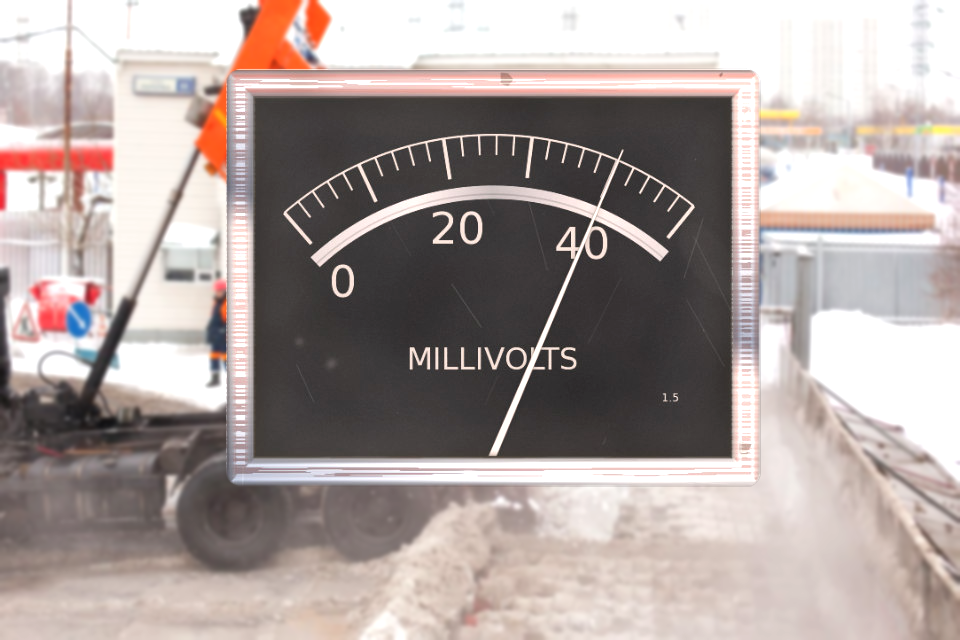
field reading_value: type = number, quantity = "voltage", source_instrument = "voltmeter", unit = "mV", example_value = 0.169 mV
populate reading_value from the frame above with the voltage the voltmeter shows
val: 40 mV
